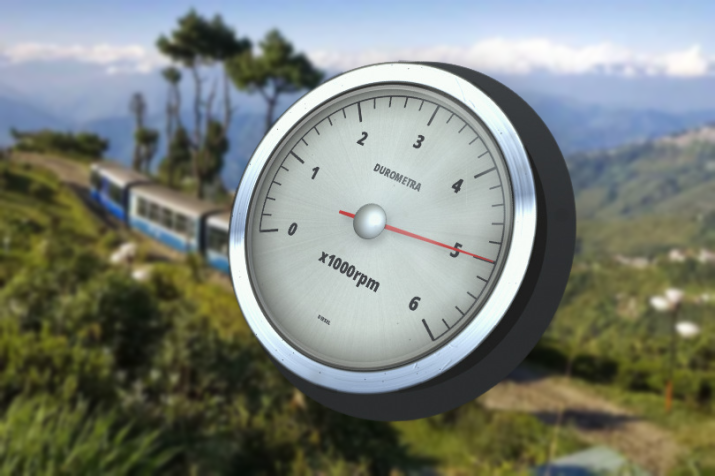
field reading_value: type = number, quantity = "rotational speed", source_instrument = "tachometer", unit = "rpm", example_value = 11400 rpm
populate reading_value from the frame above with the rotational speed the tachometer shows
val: 5000 rpm
